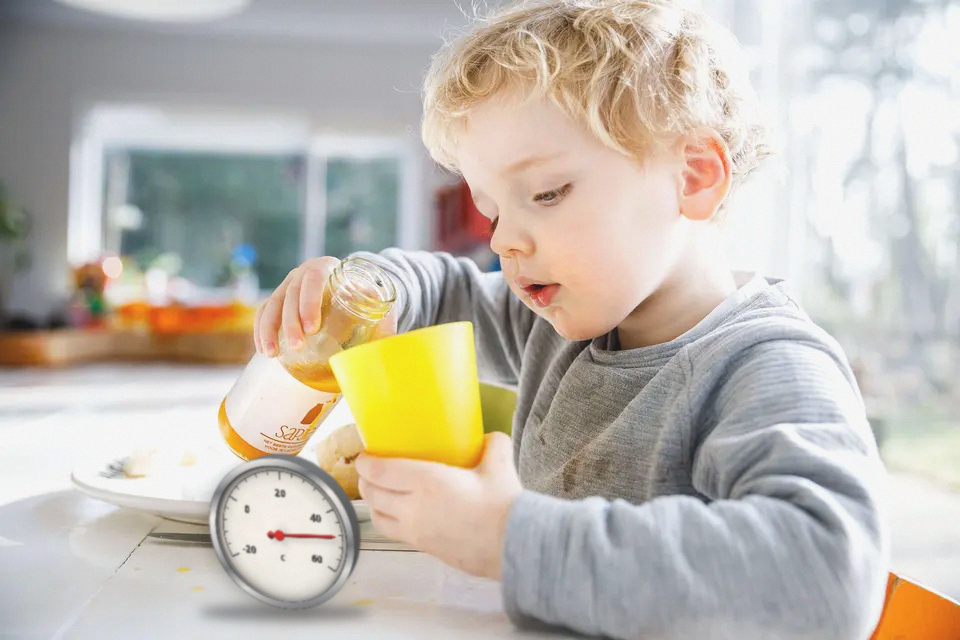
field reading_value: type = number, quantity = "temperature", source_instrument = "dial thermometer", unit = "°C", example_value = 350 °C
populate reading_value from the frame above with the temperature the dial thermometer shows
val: 48 °C
